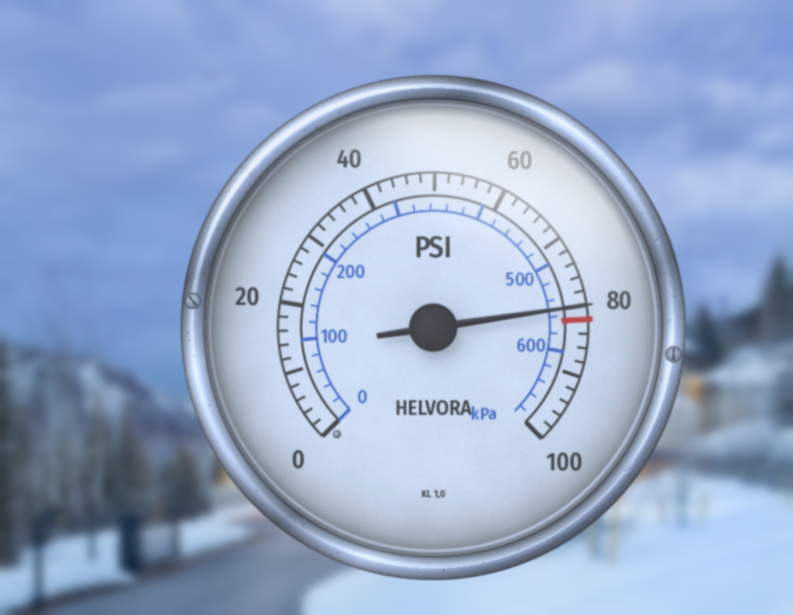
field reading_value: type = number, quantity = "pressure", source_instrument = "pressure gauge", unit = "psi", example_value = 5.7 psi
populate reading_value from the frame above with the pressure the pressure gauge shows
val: 80 psi
